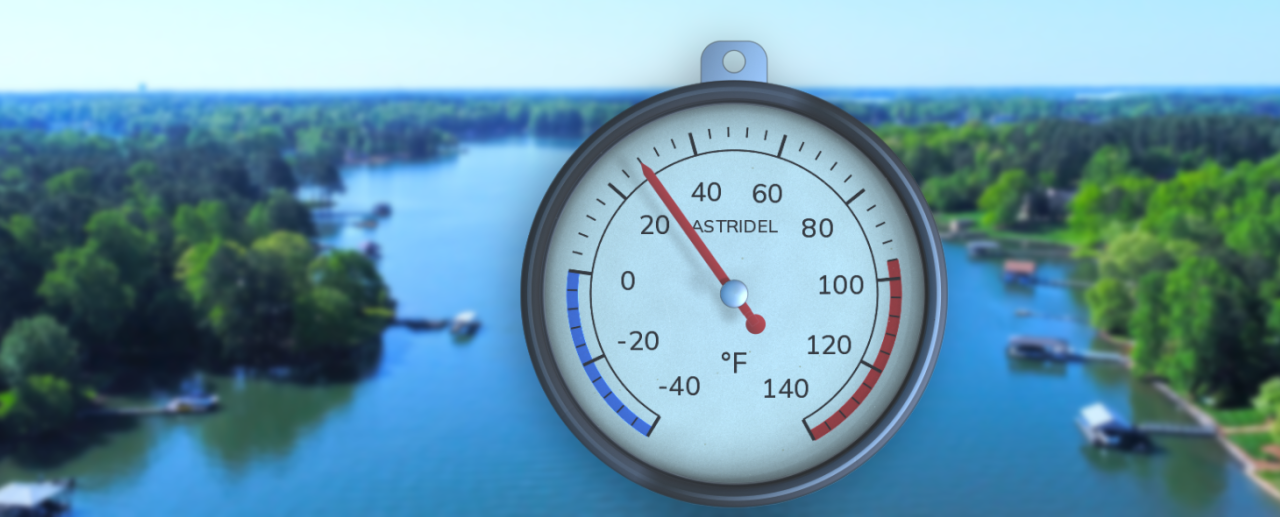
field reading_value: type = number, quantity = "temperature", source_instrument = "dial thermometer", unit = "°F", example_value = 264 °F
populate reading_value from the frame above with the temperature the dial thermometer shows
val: 28 °F
